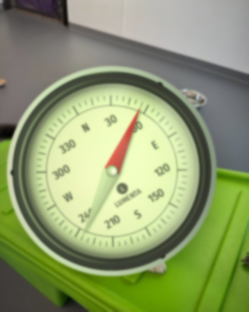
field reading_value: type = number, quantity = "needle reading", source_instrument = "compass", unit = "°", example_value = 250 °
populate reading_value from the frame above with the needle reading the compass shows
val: 55 °
